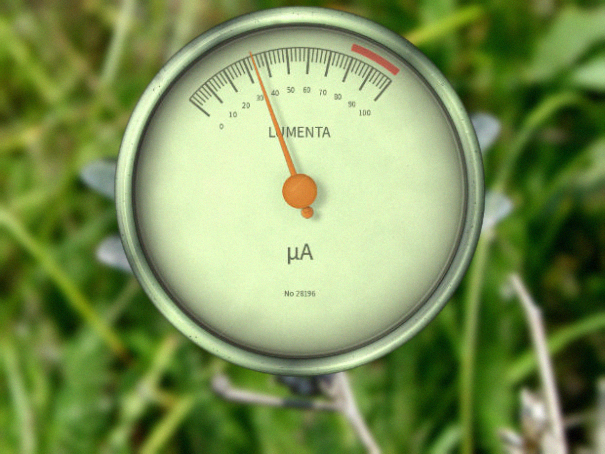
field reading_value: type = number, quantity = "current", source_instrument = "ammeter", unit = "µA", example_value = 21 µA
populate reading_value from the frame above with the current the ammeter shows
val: 34 µA
